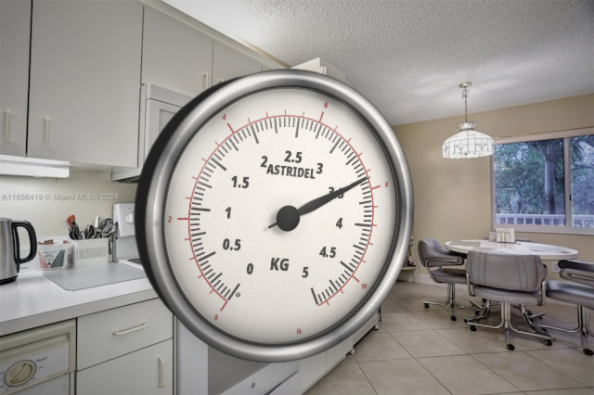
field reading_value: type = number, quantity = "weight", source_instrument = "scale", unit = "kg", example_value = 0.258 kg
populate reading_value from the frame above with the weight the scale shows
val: 3.5 kg
